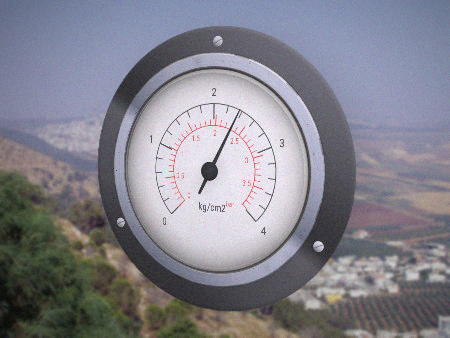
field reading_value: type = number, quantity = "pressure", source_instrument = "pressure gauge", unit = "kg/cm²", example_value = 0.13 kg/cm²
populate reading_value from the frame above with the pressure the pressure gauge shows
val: 2.4 kg/cm²
